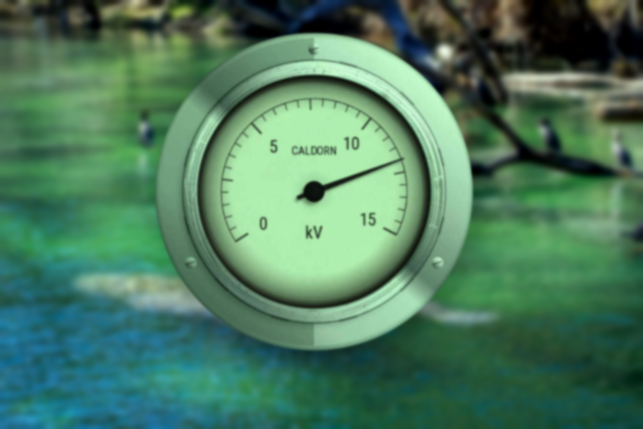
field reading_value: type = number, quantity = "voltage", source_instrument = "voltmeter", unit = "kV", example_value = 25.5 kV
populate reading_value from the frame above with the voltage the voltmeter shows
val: 12 kV
